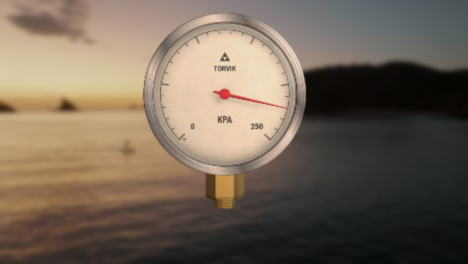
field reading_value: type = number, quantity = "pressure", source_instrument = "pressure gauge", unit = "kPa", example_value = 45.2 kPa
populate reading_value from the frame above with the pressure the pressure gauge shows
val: 220 kPa
